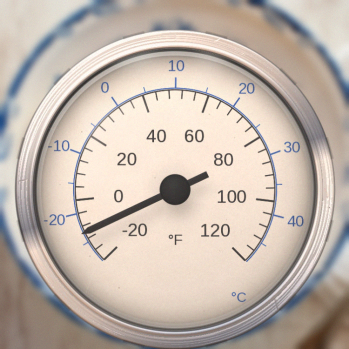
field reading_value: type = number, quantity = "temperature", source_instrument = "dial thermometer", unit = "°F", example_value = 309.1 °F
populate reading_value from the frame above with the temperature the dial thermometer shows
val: -10 °F
